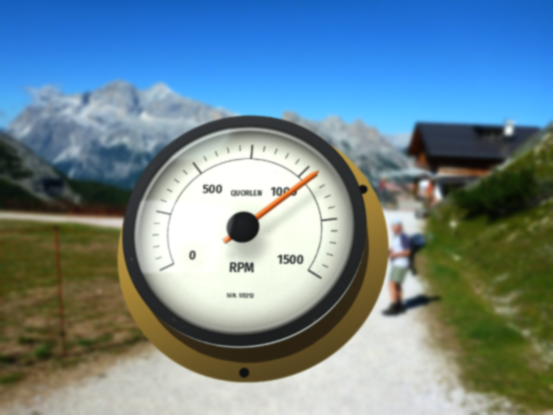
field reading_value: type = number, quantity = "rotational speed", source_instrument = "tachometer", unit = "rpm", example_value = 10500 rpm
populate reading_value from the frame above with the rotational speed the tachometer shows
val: 1050 rpm
